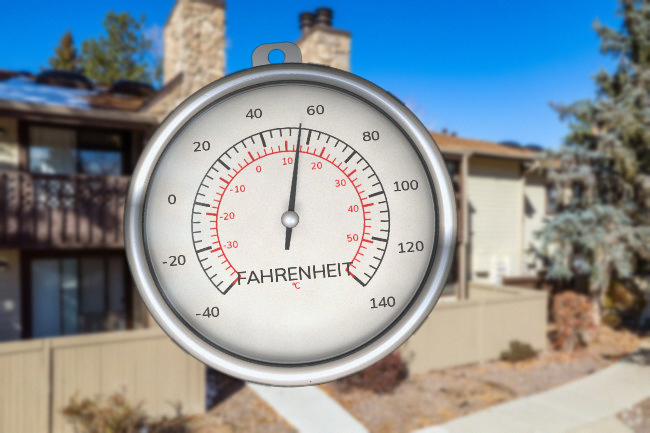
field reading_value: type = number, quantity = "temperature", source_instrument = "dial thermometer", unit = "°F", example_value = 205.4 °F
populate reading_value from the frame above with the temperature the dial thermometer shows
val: 56 °F
